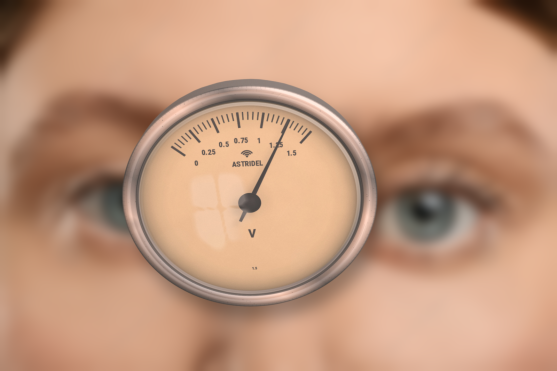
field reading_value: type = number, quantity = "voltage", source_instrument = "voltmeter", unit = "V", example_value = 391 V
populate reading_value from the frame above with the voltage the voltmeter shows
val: 1.25 V
